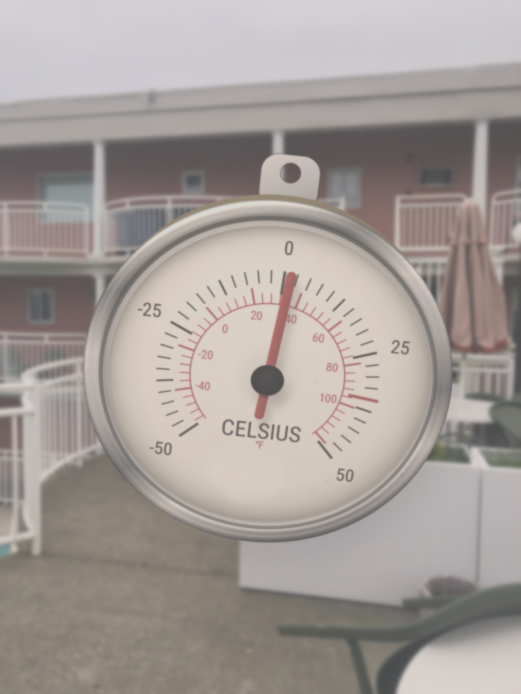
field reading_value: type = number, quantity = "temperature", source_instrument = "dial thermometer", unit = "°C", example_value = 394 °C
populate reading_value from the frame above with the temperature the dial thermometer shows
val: 1.25 °C
